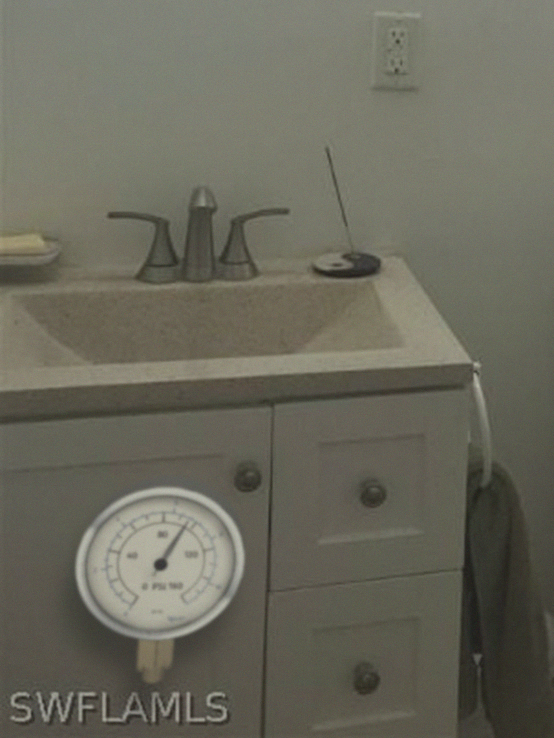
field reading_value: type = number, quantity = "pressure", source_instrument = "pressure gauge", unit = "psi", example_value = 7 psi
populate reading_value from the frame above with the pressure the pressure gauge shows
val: 95 psi
